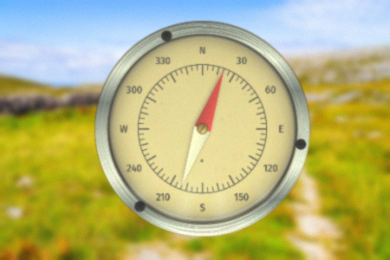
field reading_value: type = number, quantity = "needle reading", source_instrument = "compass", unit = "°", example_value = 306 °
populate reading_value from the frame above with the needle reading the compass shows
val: 20 °
